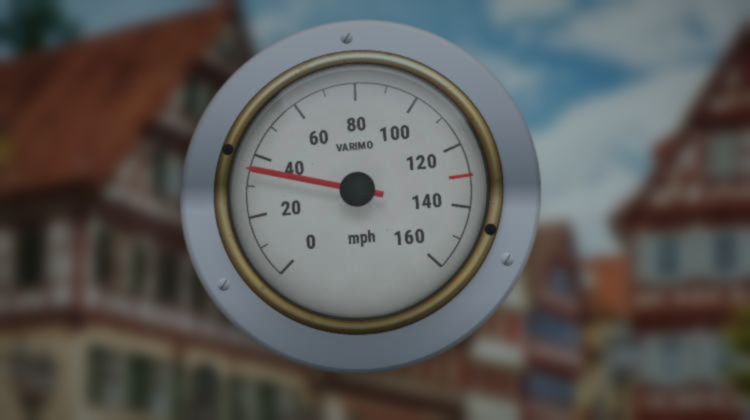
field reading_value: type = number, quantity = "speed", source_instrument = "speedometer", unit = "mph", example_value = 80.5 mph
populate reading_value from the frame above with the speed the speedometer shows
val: 35 mph
